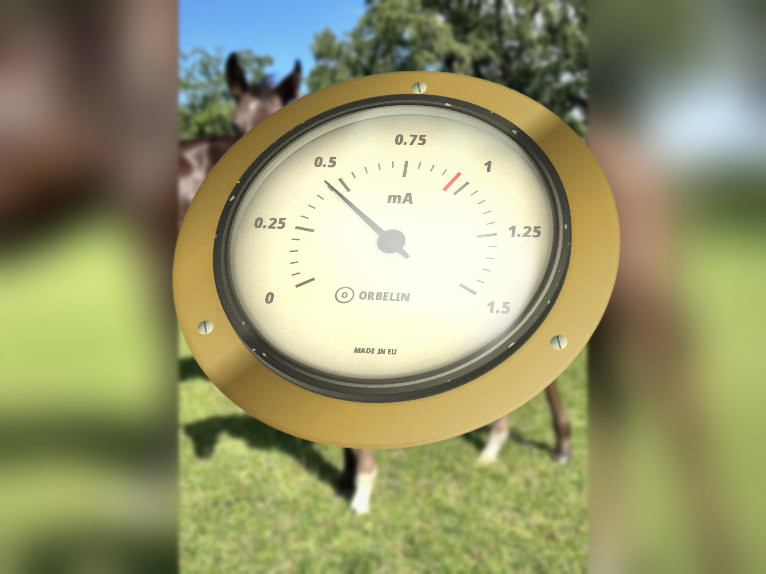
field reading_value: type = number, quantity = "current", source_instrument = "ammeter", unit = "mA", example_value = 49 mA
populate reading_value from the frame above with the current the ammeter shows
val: 0.45 mA
